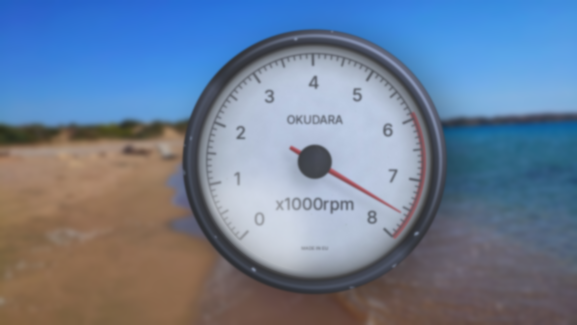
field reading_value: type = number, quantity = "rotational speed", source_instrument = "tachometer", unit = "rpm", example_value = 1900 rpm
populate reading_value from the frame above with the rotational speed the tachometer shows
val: 7600 rpm
